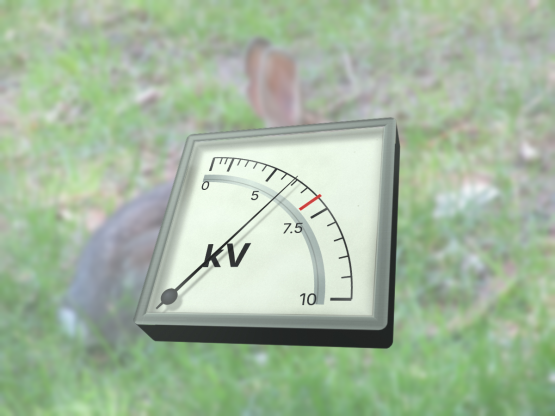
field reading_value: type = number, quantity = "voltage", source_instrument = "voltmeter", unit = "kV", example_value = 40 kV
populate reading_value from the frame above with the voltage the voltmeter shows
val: 6 kV
